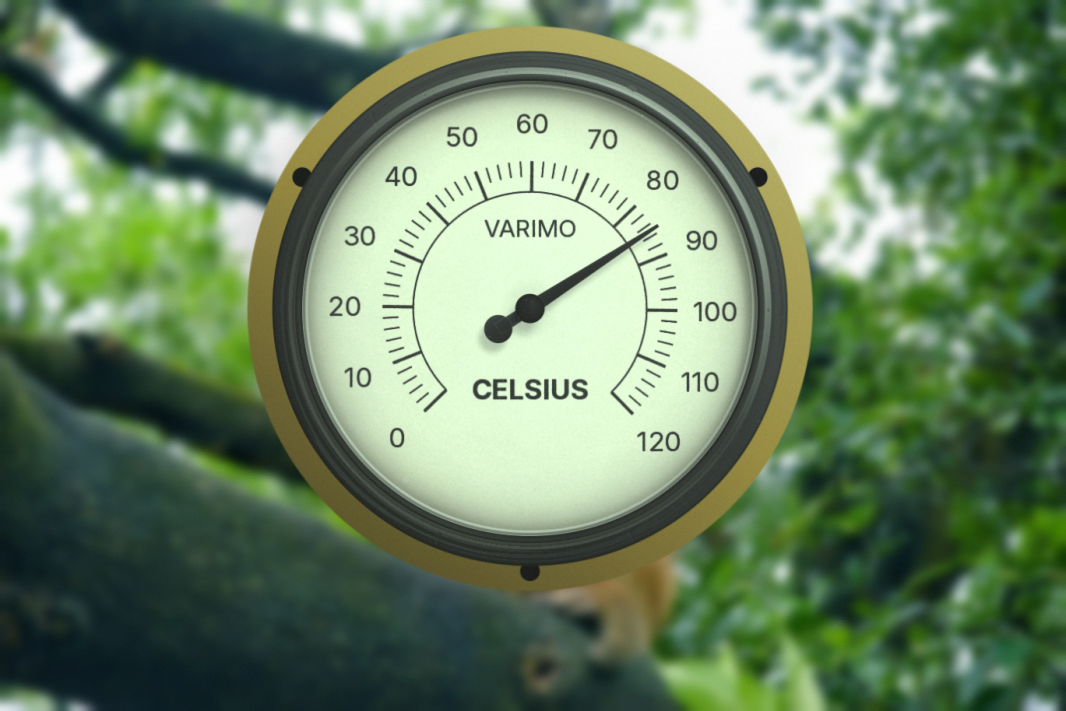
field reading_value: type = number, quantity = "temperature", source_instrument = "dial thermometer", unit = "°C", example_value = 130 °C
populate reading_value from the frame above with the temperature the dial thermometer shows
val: 85 °C
